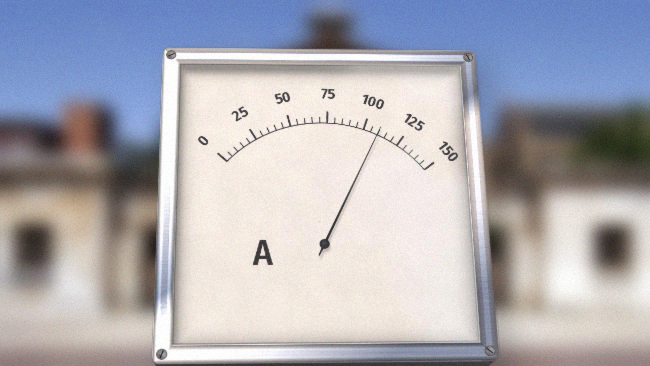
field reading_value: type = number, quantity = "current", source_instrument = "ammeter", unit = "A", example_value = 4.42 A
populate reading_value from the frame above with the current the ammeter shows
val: 110 A
